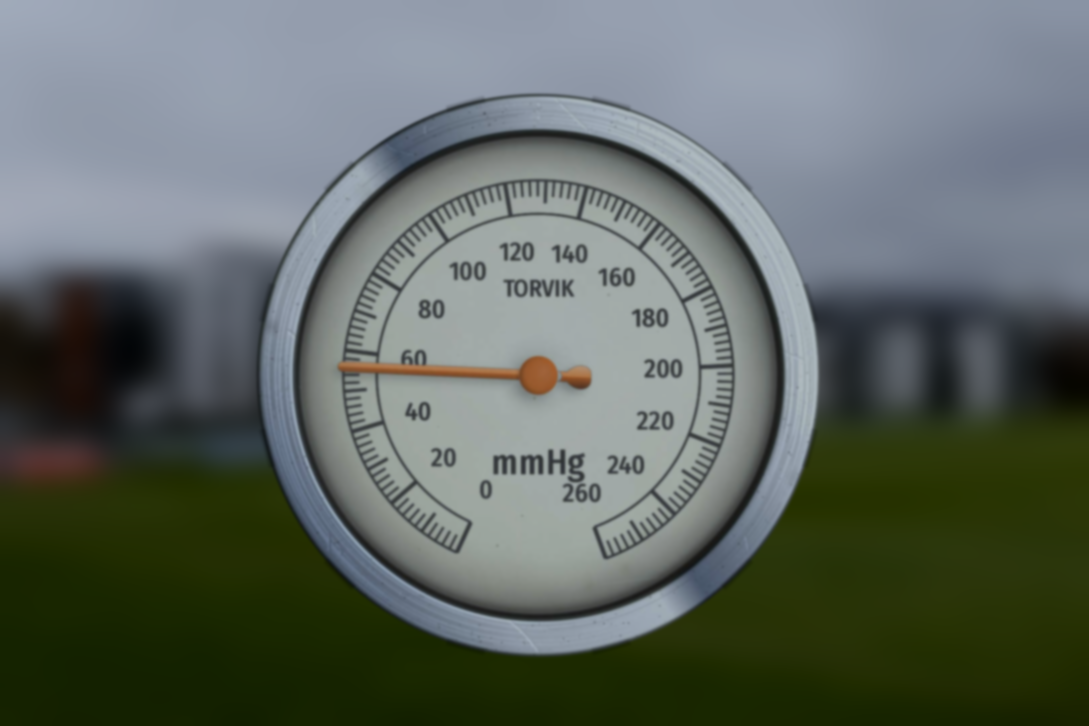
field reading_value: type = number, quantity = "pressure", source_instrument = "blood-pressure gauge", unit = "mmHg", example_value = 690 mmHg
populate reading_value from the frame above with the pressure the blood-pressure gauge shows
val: 56 mmHg
